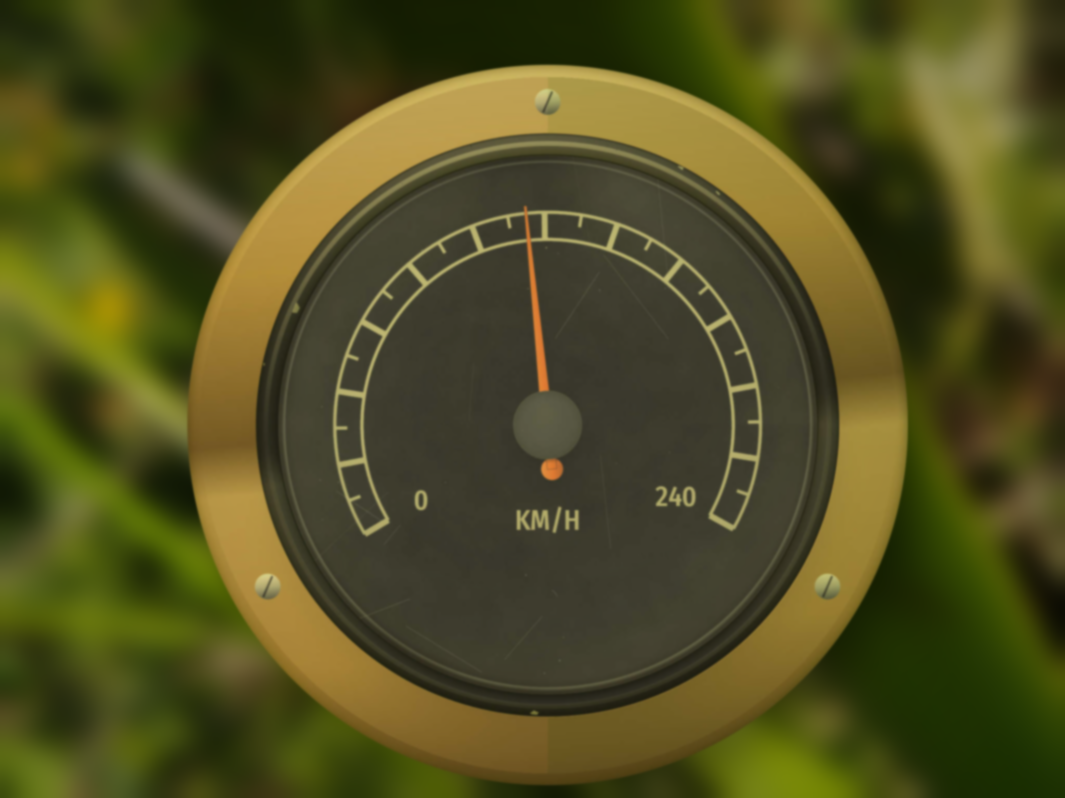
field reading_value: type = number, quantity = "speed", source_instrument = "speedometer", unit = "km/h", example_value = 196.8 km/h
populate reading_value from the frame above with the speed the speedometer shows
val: 115 km/h
